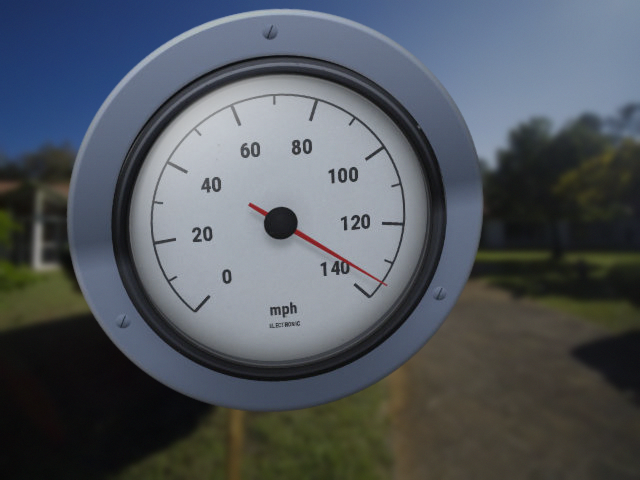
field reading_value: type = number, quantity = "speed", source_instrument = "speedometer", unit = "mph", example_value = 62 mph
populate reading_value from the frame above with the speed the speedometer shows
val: 135 mph
